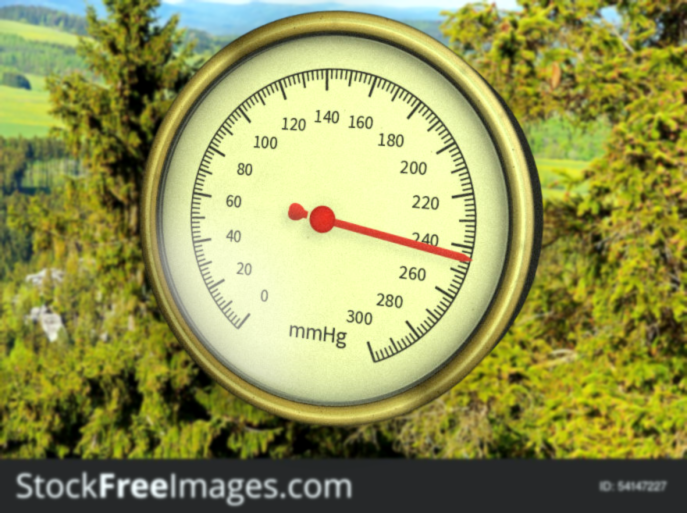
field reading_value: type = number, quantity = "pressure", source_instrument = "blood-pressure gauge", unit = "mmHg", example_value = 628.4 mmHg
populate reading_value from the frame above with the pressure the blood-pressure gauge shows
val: 244 mmHg
